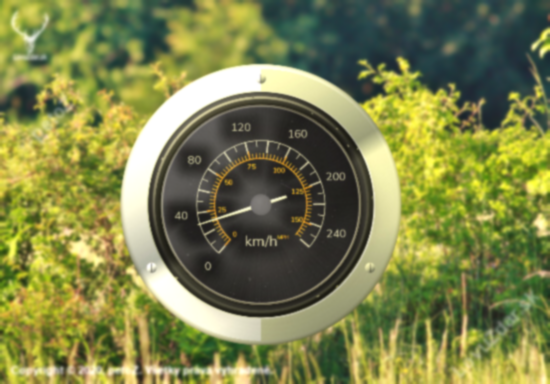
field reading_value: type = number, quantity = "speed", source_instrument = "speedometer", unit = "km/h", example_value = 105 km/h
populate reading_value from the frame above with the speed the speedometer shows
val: 30 km/h
